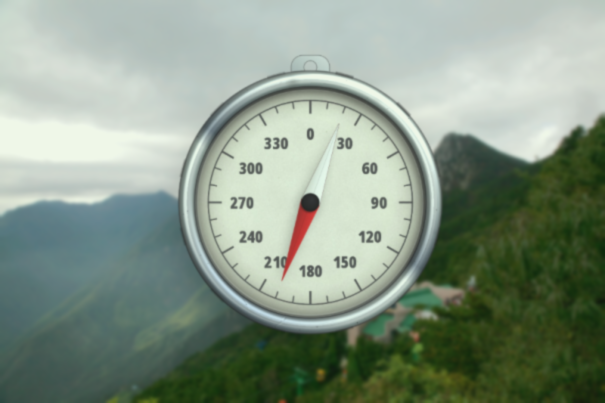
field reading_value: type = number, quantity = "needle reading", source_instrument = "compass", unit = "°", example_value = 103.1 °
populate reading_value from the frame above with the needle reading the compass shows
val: 200 °
